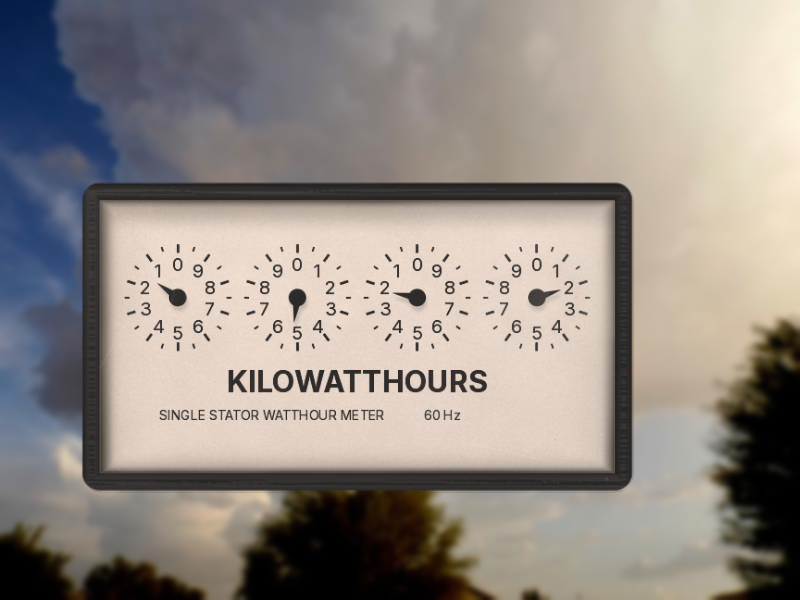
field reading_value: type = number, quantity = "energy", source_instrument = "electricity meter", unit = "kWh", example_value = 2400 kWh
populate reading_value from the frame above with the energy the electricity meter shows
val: 1522 kWh
